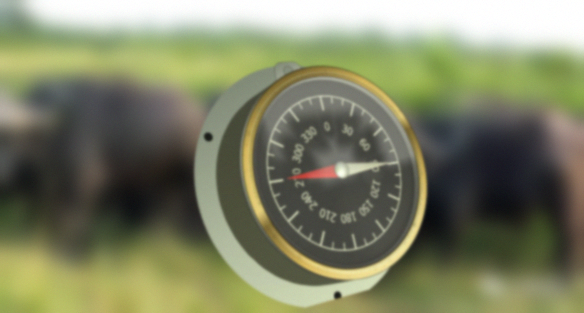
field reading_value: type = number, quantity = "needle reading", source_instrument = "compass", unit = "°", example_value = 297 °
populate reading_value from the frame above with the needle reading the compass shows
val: 270 °
